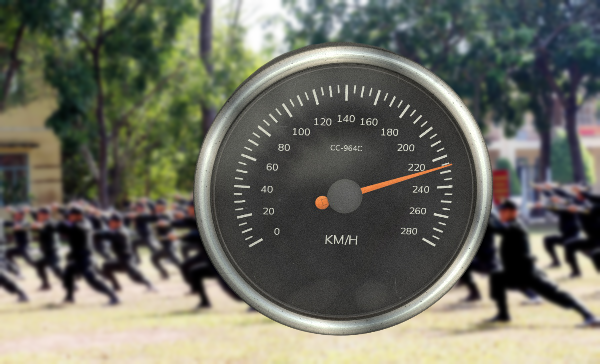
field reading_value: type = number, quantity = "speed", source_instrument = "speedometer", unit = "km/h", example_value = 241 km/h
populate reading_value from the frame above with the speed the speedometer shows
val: 225 km/h
